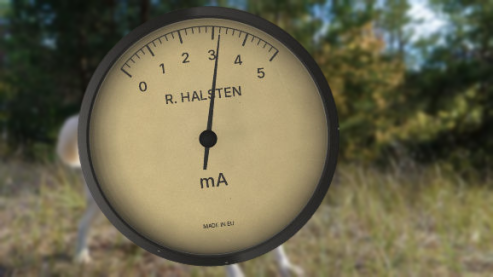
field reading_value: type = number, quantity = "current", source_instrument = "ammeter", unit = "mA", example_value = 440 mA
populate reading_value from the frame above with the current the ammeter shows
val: 3.2 mA
